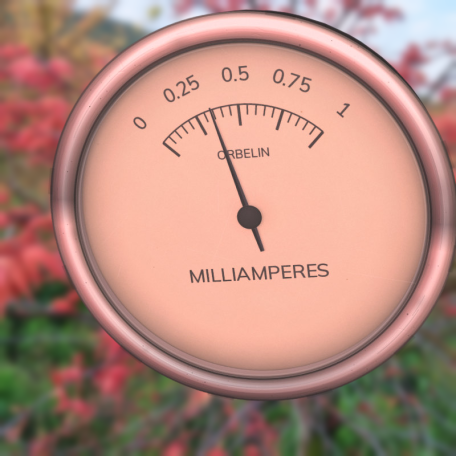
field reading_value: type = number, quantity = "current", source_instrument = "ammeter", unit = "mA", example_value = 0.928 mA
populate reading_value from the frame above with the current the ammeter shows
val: 0.35 mA
